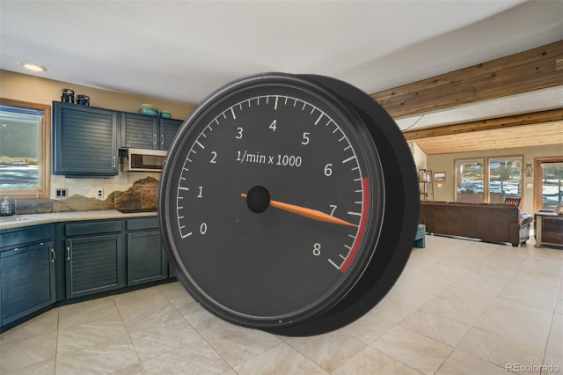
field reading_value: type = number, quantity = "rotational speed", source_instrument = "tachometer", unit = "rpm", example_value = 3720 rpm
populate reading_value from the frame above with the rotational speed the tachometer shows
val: 7200 rpm
